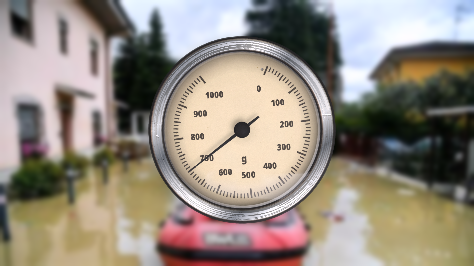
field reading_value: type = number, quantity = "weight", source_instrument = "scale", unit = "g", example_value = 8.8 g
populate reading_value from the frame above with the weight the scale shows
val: 700 g
